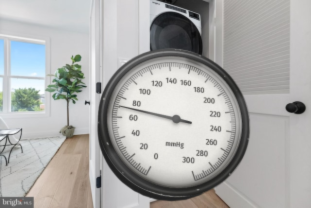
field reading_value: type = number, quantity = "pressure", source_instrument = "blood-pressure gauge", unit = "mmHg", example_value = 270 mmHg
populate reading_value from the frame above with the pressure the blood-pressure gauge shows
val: 70 mmHg
